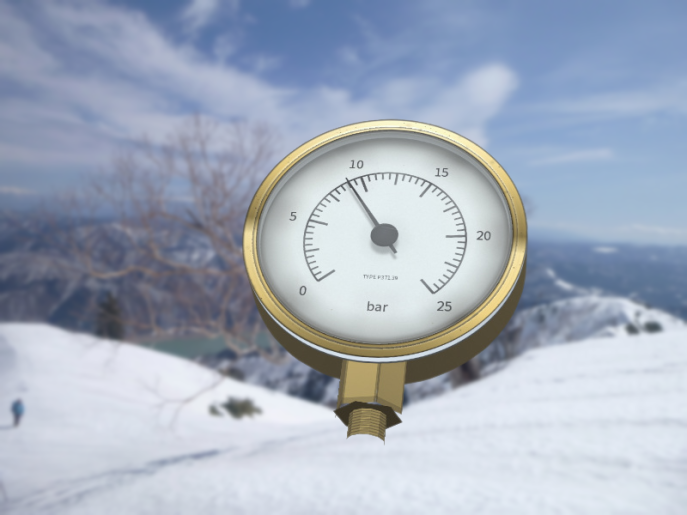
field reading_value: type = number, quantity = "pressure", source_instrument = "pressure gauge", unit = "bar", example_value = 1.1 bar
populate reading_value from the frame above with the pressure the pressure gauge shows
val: 9 bar
